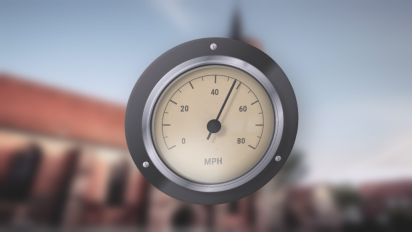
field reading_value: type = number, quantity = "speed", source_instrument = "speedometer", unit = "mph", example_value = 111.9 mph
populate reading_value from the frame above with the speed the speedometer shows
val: 47.5 mph
